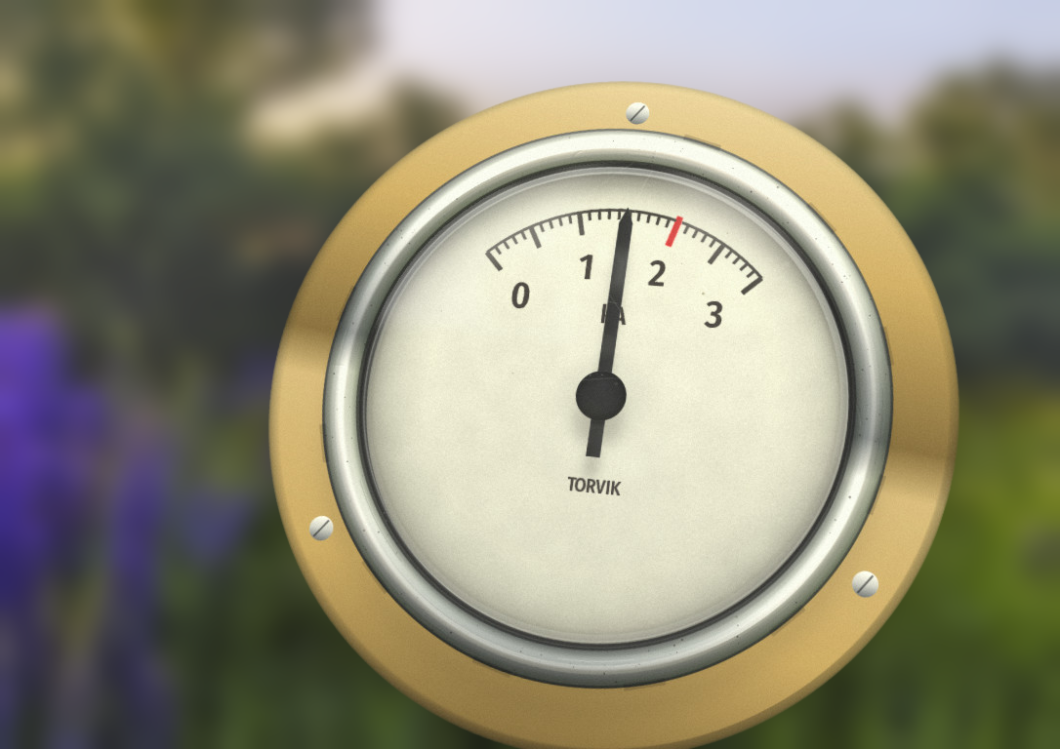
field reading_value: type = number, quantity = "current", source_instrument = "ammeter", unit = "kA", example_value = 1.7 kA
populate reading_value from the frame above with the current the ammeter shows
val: 1.5 kA
